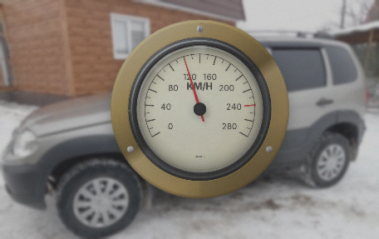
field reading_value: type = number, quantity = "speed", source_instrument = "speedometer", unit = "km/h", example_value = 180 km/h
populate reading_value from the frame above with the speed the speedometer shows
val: 120 km/h
